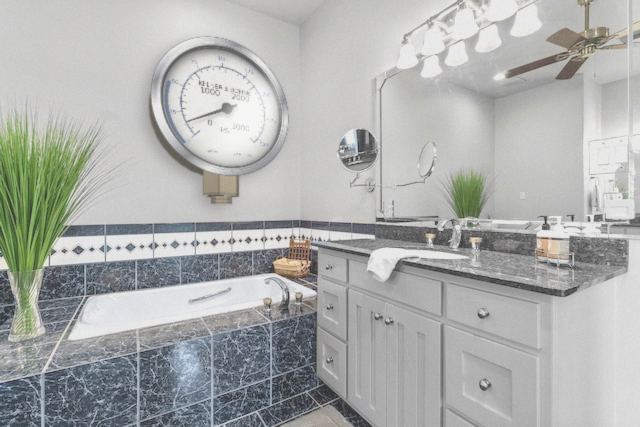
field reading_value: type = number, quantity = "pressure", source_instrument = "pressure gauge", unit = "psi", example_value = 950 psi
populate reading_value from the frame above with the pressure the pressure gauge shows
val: 200 psi
